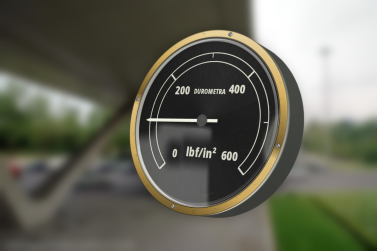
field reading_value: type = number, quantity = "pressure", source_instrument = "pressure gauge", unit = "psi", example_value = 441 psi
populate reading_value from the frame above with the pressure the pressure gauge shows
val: 100 psi
